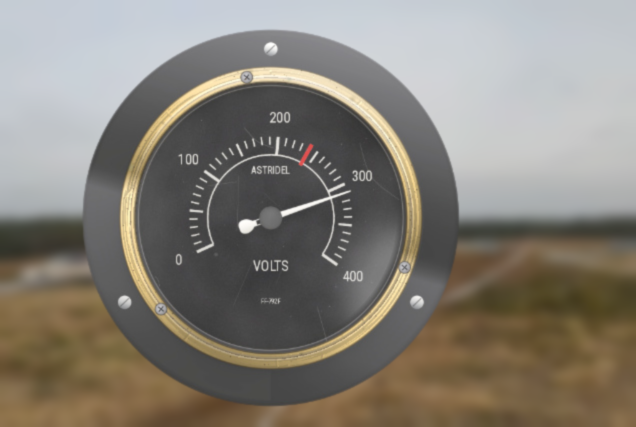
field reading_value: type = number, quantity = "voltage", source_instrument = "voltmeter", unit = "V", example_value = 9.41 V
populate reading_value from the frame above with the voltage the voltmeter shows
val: 310 V
